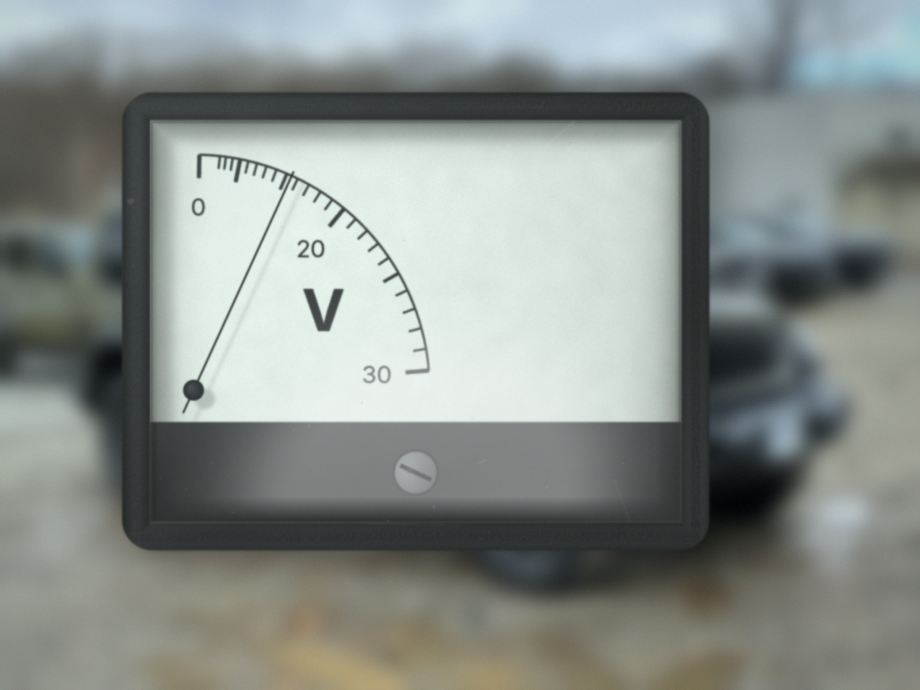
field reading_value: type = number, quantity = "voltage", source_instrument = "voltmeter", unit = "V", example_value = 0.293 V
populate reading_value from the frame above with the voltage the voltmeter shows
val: 15.5 V
